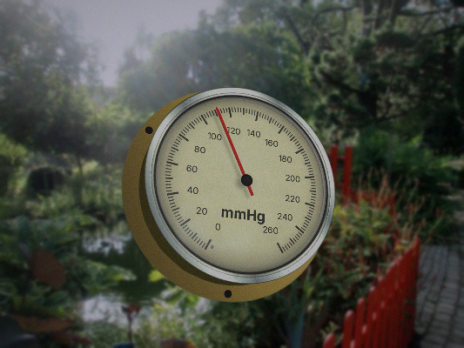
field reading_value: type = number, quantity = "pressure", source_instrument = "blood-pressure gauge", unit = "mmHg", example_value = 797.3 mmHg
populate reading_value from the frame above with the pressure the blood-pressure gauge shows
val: 110 mmHg
